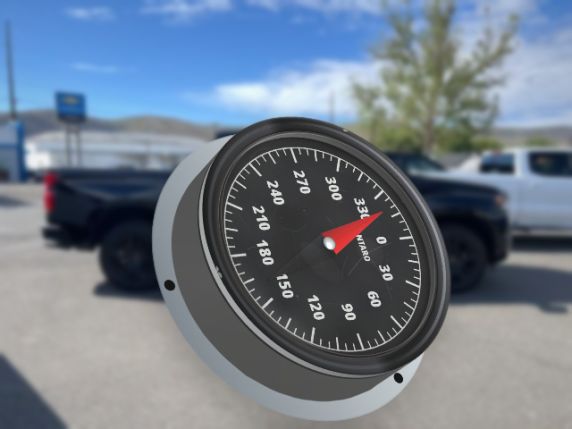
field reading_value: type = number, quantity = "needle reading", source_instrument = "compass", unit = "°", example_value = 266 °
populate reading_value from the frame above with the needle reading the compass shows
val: 340 °
